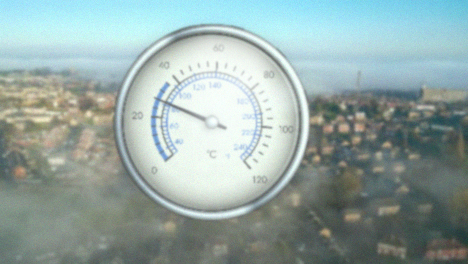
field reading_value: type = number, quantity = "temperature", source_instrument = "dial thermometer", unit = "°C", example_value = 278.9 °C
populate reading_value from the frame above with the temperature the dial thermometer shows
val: 28 °C
